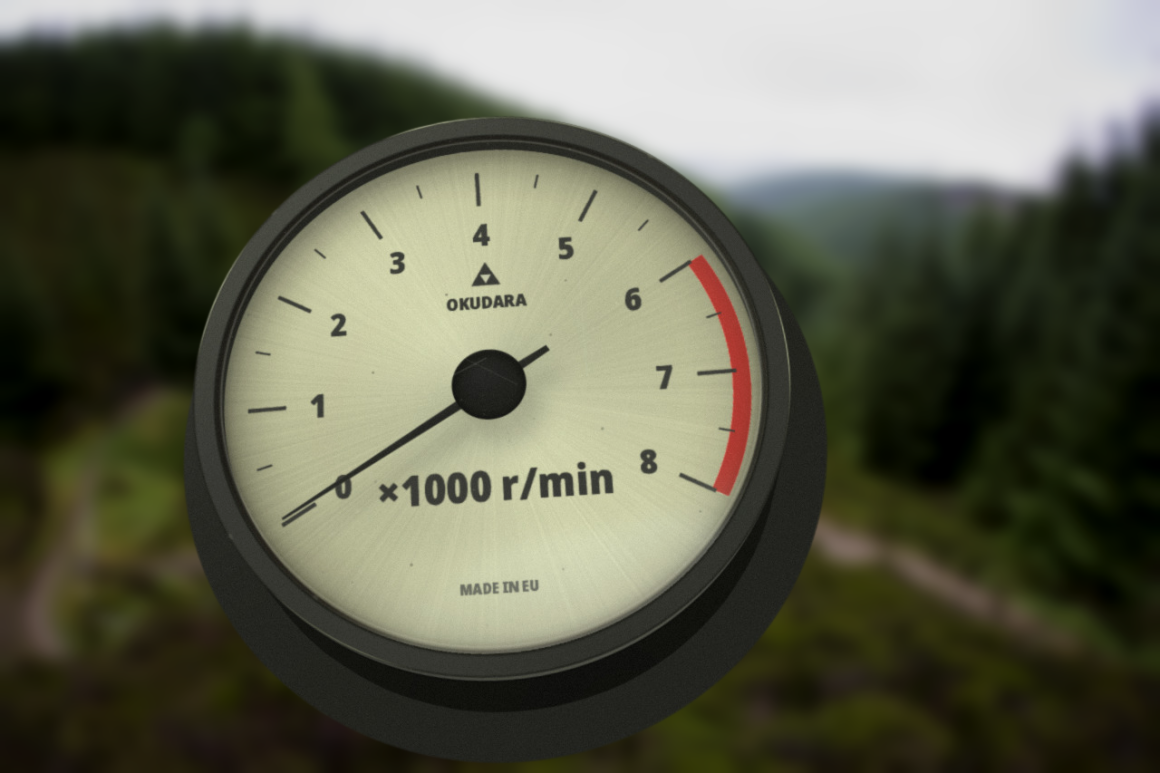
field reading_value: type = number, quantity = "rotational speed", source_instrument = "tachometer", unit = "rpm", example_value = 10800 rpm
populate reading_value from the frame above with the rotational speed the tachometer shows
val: 0 rpm
